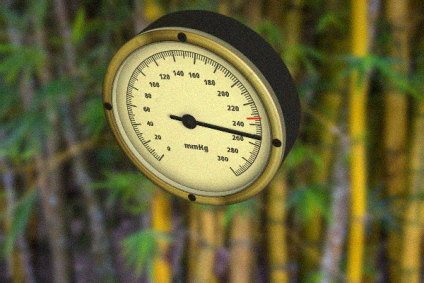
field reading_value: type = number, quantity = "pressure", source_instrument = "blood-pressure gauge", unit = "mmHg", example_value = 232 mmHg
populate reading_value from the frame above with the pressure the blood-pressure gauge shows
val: 250 mmHg
